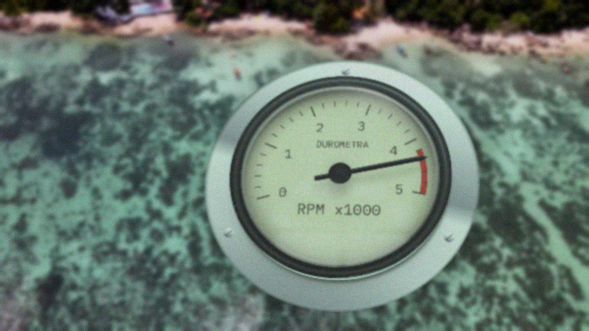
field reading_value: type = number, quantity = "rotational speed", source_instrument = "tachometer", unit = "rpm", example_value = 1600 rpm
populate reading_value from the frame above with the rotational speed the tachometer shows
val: 4400 rpm
